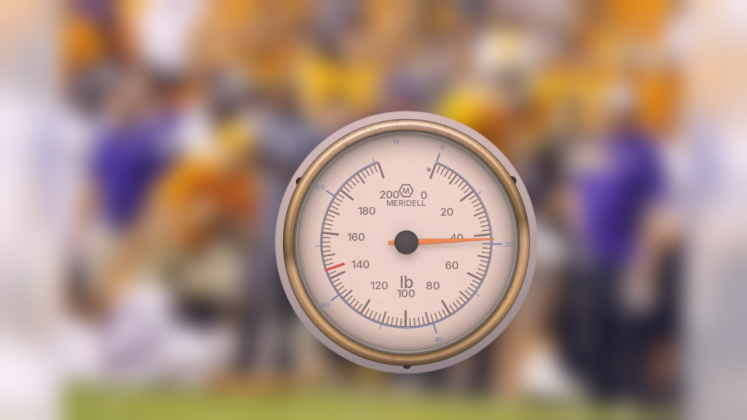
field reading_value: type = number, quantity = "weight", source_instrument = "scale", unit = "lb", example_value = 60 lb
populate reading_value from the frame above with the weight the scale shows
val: 42 lb
